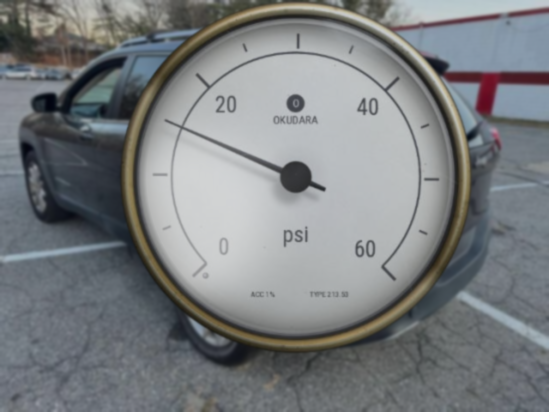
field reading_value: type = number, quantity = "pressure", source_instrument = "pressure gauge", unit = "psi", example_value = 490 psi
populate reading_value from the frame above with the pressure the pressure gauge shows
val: 15 psi
